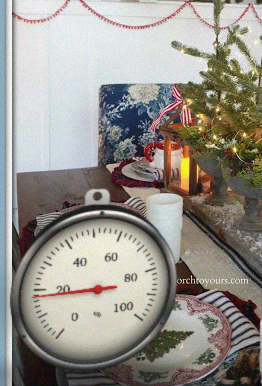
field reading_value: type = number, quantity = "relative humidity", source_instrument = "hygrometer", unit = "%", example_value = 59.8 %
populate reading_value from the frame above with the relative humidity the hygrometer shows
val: 18 %
